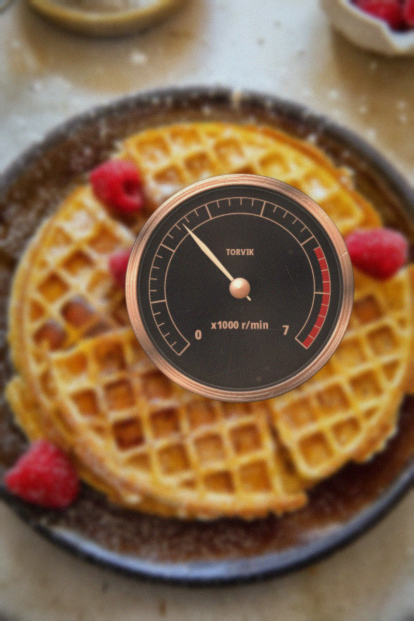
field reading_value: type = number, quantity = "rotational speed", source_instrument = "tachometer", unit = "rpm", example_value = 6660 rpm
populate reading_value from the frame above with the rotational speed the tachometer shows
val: 2500 rpm
